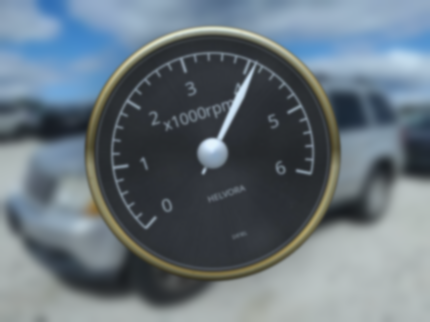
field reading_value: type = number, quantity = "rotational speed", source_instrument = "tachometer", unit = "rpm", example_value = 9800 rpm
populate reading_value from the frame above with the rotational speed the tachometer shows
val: 4100 rpm
